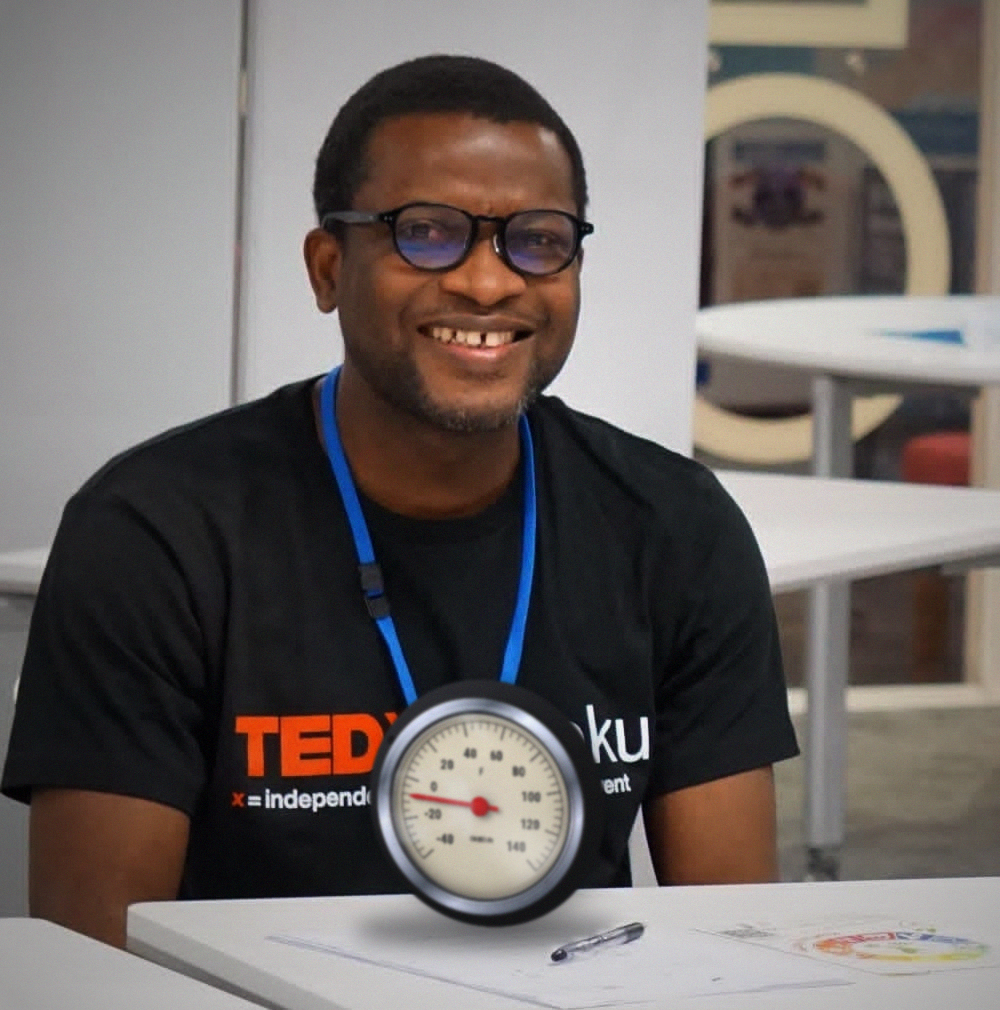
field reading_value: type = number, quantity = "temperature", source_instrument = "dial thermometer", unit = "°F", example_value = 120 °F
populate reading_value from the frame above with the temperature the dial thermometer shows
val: -8 °F
